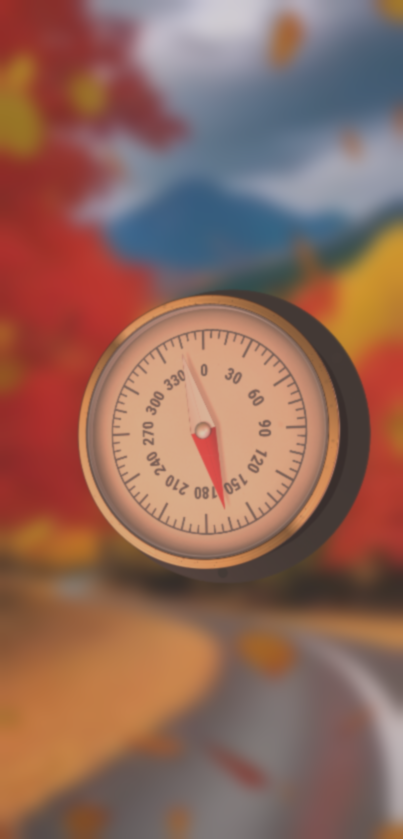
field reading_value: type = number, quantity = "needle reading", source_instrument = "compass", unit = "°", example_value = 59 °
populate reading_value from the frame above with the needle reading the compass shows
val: 165 °
